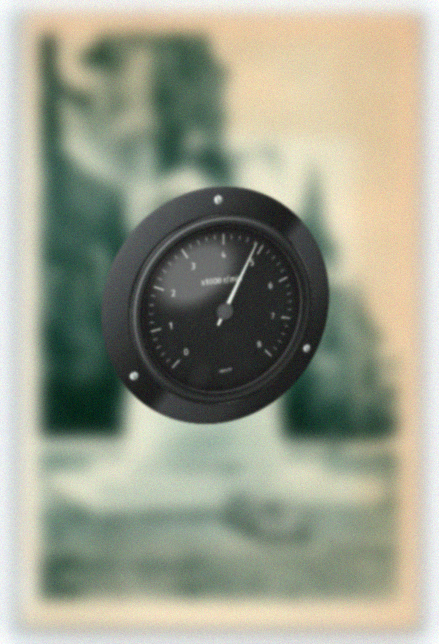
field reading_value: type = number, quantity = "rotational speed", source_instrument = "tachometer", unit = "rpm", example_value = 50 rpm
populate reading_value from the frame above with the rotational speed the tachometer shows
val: 4800 rpm
